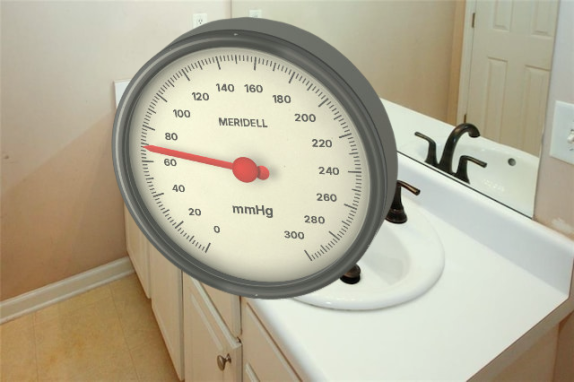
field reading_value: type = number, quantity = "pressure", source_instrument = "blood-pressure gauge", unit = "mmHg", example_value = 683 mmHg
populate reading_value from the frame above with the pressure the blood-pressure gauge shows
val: 70 mmHg
